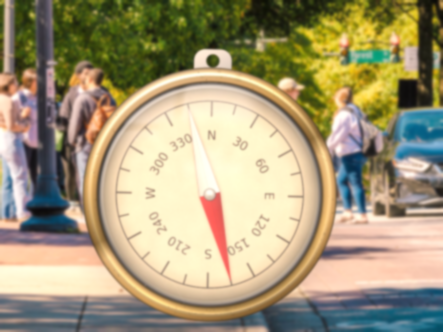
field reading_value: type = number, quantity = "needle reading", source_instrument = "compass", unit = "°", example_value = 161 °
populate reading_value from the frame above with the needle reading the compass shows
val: 165 °
